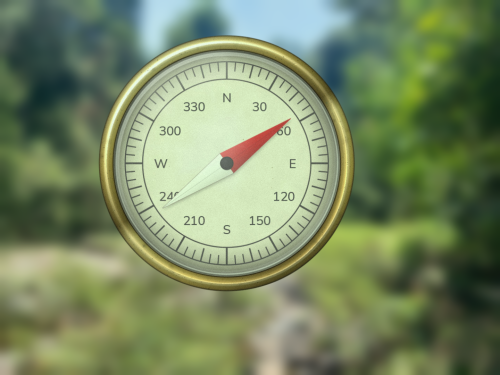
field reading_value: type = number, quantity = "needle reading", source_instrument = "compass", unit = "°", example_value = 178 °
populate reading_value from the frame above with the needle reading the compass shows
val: 55 °
